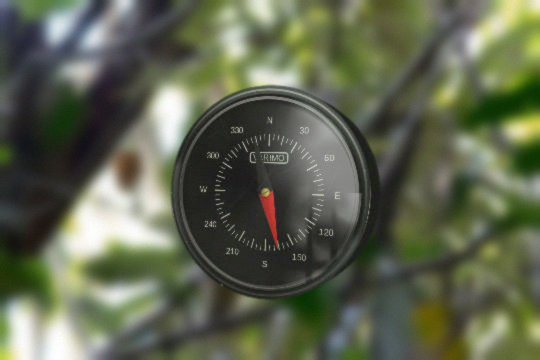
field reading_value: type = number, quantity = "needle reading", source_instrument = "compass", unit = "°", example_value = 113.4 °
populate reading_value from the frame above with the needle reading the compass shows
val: 165 °
